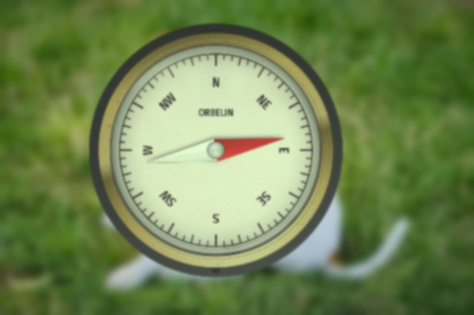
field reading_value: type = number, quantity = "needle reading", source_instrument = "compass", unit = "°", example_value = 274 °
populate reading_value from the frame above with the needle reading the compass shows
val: 80 °
